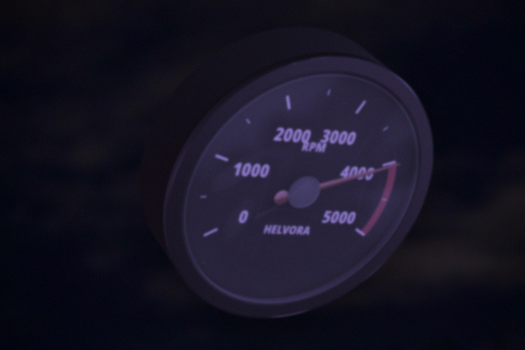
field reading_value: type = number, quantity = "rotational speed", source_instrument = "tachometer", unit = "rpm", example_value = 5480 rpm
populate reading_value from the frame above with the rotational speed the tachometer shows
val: 4000 rpm
